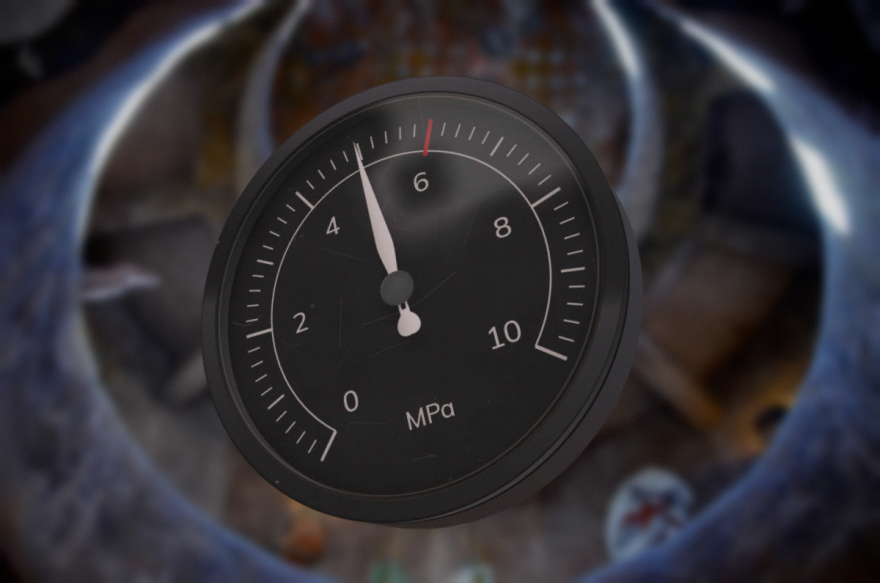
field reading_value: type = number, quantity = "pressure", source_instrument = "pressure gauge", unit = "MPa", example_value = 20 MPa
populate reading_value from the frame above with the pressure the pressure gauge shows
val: 5 MPa
